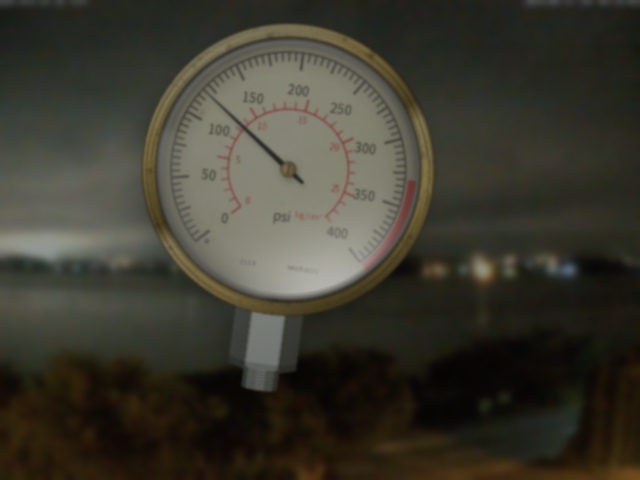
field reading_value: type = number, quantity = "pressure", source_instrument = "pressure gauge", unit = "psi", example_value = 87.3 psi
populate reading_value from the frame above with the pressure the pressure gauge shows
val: 120 psi
